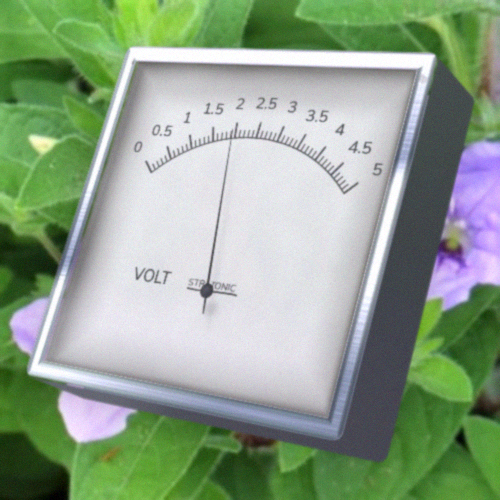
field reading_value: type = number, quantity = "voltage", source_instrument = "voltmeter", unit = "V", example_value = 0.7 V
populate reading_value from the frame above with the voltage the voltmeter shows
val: 2 V
